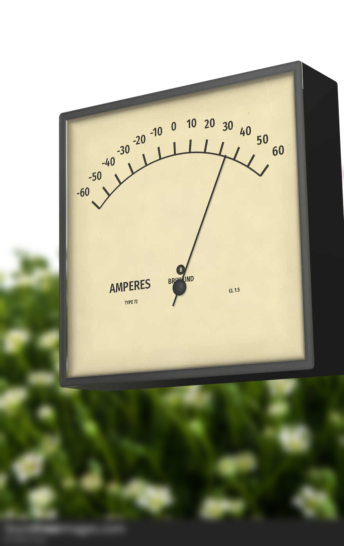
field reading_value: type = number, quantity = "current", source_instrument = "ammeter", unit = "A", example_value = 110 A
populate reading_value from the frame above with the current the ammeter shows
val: 35 A
